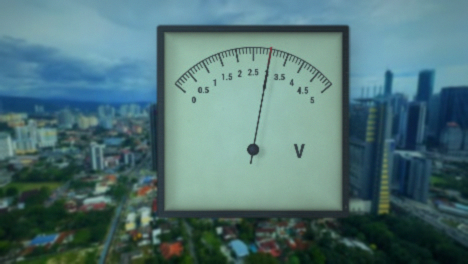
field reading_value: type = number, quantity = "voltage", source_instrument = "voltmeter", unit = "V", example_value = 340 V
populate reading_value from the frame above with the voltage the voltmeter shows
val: 3 V
